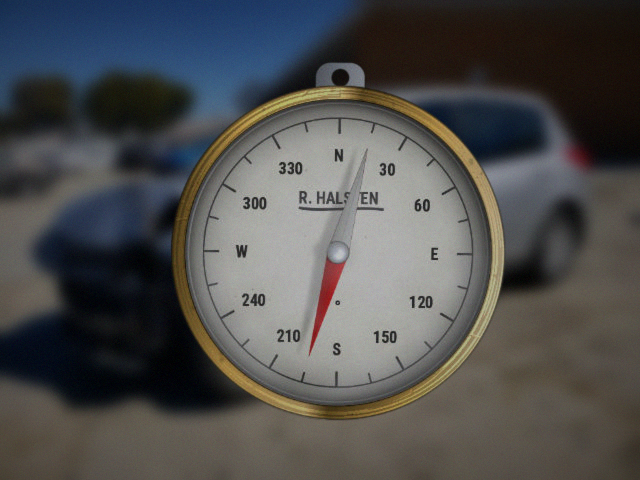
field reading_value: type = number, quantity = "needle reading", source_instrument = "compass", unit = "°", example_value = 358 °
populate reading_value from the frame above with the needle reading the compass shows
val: 195 °
